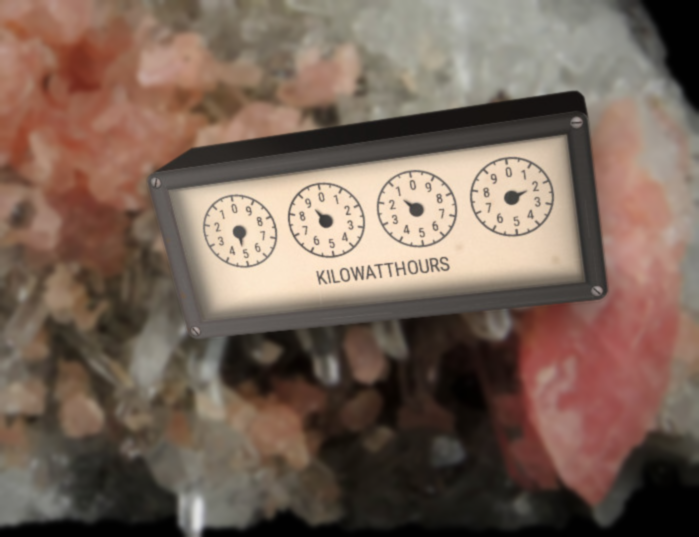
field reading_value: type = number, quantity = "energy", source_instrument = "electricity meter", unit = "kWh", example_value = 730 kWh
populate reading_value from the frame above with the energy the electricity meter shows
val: 4912 kWh
